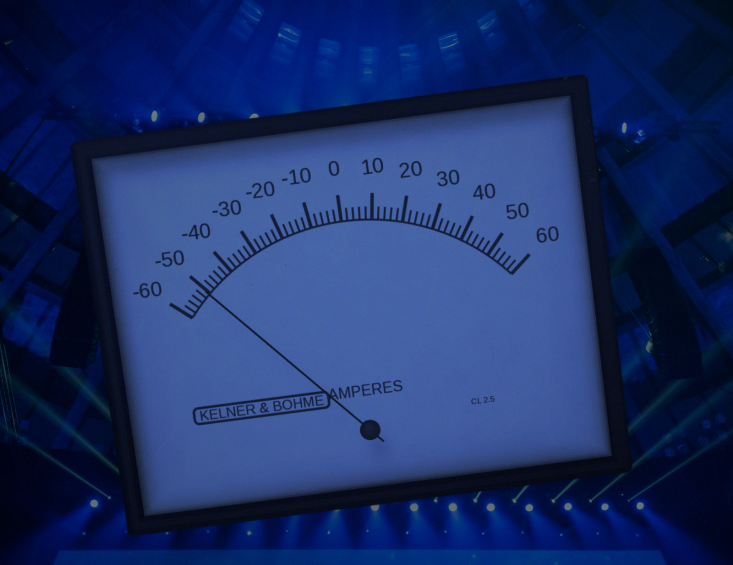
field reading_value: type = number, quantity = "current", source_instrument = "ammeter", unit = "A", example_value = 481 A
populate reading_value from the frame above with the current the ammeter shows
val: -50 A
